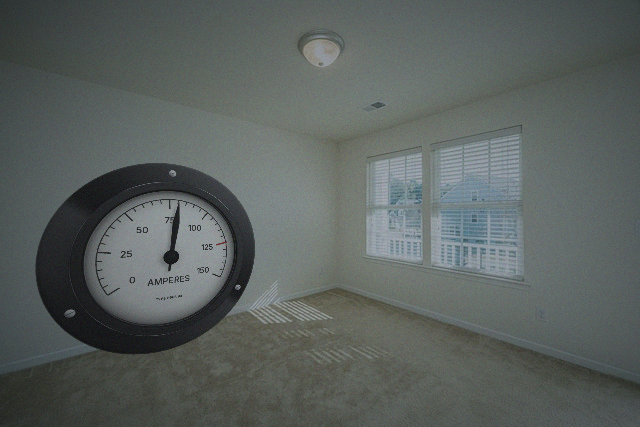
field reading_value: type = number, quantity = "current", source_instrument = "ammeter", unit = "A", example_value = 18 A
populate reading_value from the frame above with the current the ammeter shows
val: 80 A
